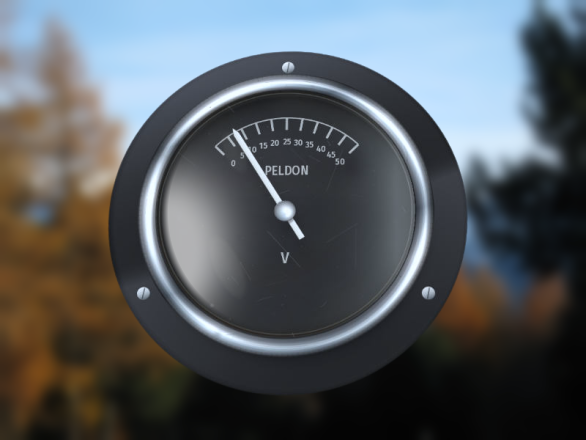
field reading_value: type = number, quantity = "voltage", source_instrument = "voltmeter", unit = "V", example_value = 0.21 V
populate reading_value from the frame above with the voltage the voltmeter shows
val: 7.5 V
